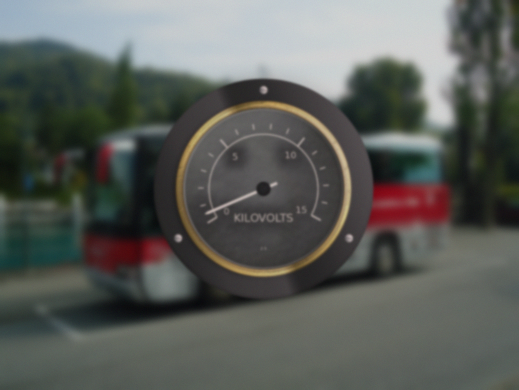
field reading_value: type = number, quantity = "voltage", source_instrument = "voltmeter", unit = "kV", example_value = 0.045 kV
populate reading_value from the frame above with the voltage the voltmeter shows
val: 0.5 kV
